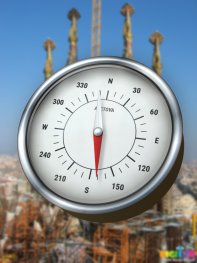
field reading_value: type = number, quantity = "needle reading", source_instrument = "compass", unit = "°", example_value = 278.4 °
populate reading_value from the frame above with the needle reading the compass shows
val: 170 °
